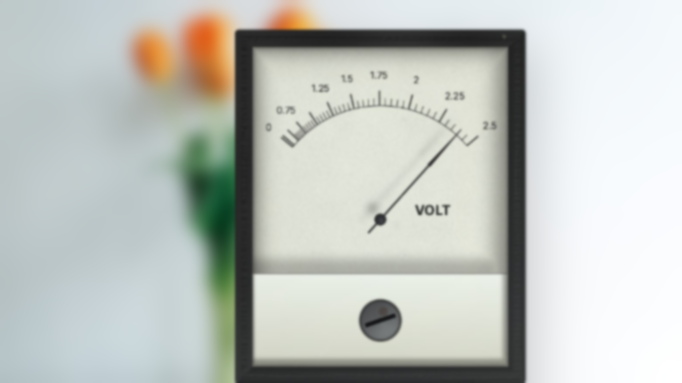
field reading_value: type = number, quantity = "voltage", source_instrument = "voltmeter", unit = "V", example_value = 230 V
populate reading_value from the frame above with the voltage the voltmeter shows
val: 2.4 V
